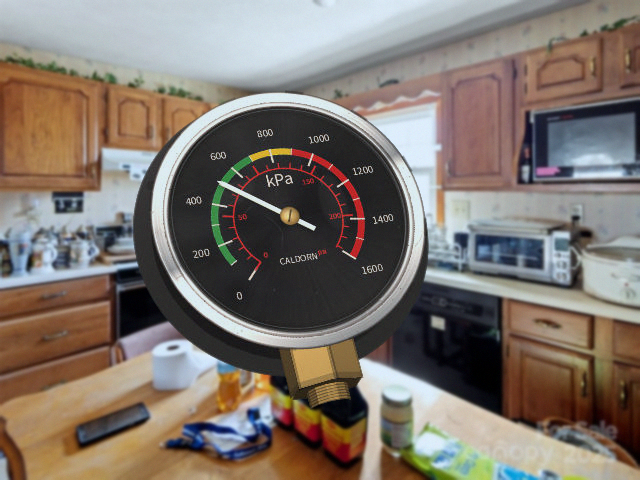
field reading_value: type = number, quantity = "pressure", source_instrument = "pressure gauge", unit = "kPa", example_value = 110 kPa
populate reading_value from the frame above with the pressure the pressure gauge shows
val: 500 kPa
